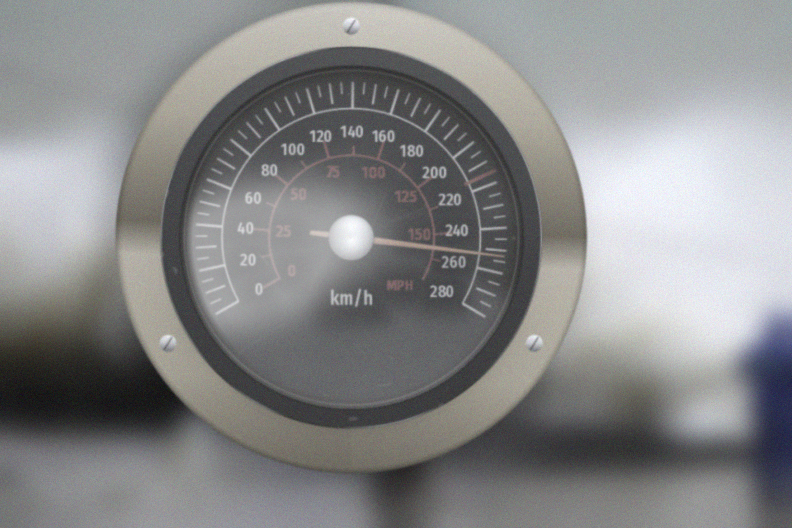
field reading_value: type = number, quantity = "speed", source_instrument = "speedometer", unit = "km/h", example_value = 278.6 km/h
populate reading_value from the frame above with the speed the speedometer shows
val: 252.5 km/h
